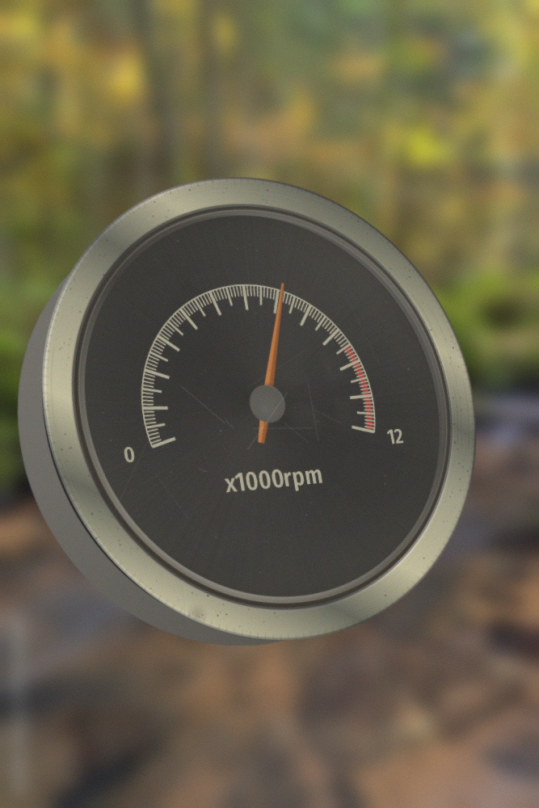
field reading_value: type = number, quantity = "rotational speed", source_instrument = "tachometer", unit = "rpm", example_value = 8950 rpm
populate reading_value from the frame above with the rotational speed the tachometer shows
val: 7000 rpm
